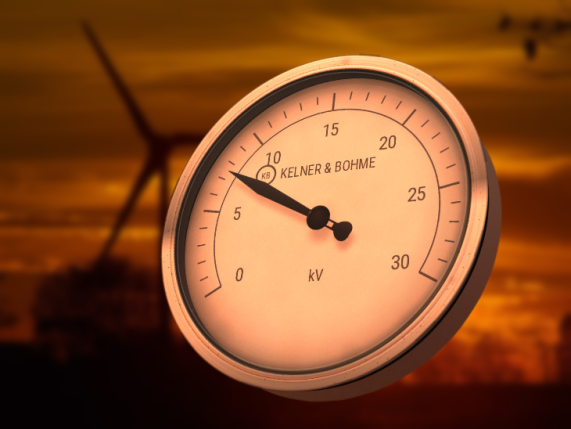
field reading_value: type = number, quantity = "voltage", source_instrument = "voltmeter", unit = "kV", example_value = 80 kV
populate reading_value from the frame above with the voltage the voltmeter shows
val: 7.5 kV
